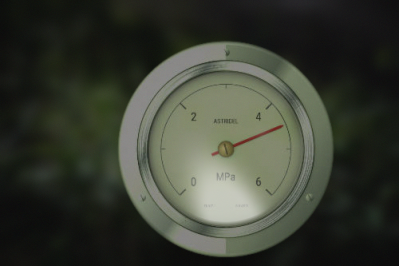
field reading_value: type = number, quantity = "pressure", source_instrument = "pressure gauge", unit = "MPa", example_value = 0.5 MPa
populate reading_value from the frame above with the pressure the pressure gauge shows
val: 4.5 MPa
